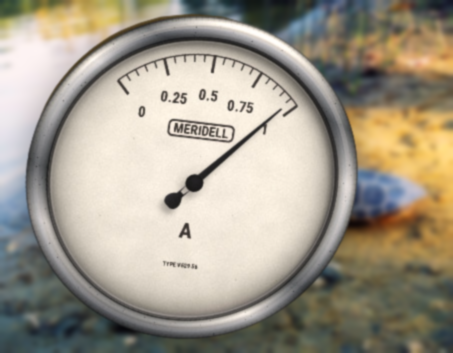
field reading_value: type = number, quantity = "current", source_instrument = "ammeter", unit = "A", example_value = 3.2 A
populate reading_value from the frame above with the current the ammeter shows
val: 0.95 A
